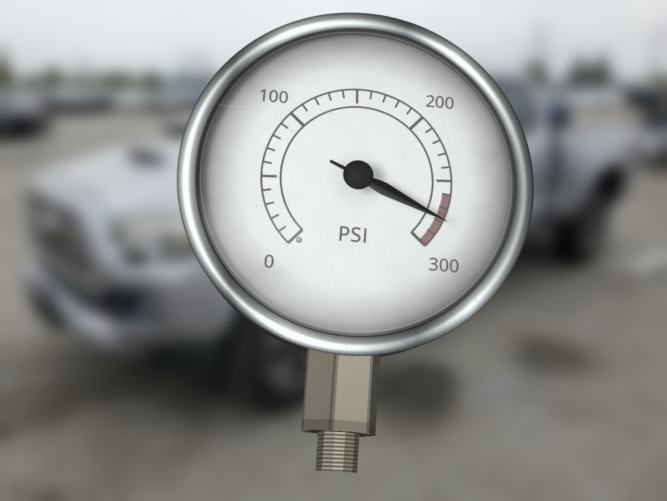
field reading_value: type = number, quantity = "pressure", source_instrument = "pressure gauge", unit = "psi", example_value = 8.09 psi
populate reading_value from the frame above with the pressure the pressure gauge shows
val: 280 psi
